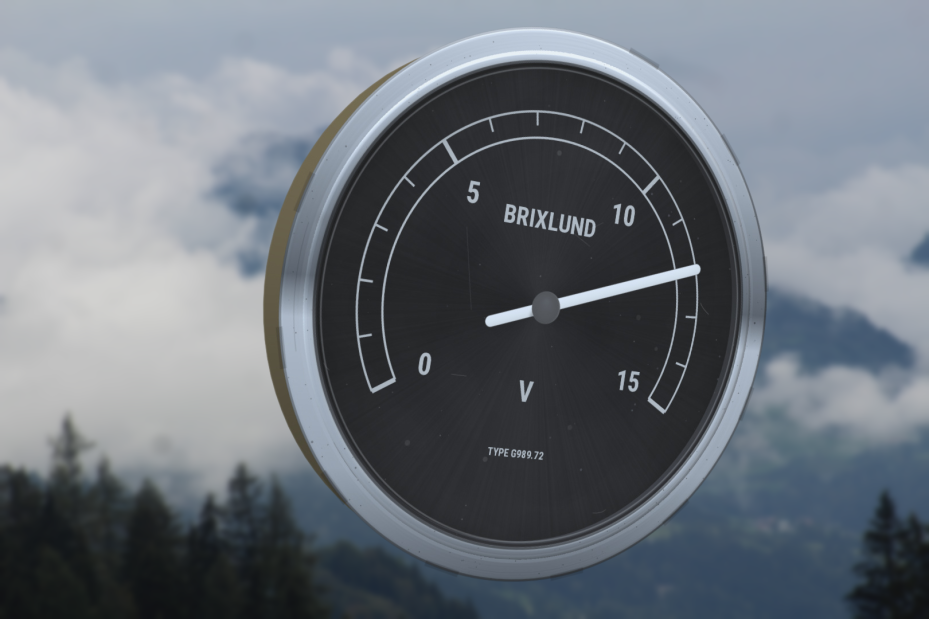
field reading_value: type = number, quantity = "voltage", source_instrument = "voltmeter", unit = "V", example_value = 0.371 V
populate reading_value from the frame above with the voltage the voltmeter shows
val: 12 V
